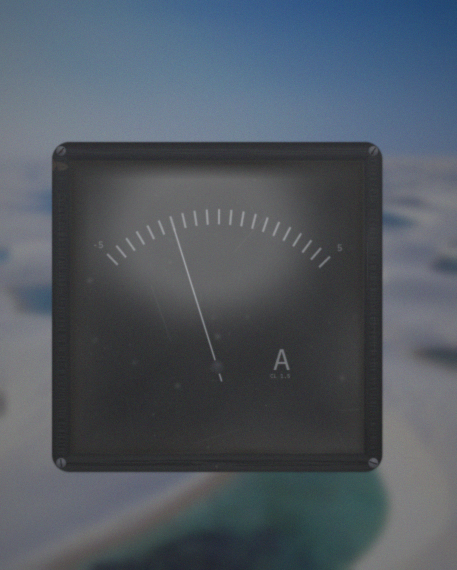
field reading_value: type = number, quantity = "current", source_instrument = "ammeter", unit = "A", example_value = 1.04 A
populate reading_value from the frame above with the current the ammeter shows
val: -2 A
